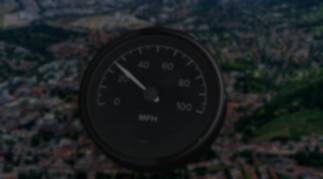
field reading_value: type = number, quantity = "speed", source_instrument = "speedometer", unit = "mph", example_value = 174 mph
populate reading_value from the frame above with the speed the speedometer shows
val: 25 mph
